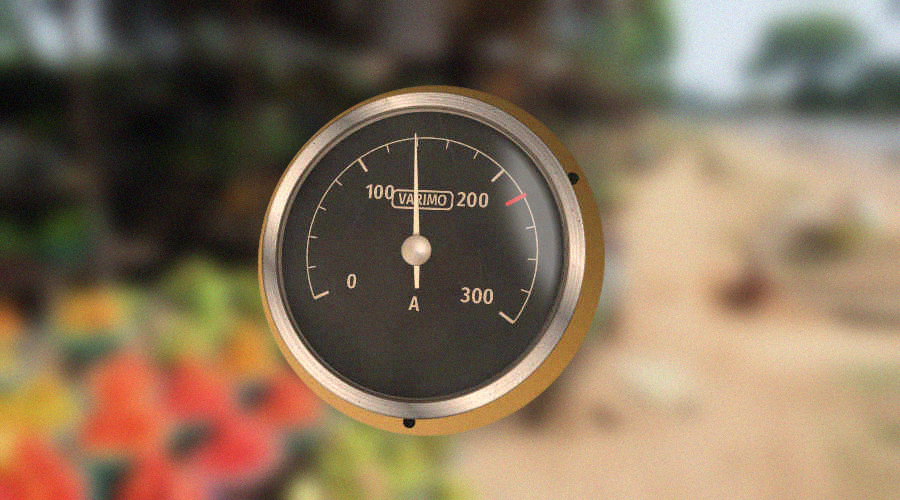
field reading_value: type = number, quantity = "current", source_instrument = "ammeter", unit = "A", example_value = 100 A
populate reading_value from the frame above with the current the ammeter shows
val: 140 A
